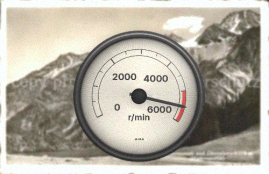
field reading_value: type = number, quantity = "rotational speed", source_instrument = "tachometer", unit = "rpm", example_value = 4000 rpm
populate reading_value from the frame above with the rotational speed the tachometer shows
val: 5500 rpm
